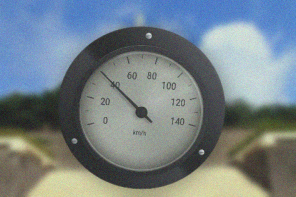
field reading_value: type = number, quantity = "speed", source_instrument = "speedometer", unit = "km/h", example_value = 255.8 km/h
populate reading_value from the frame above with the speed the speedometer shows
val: 40 km/h
